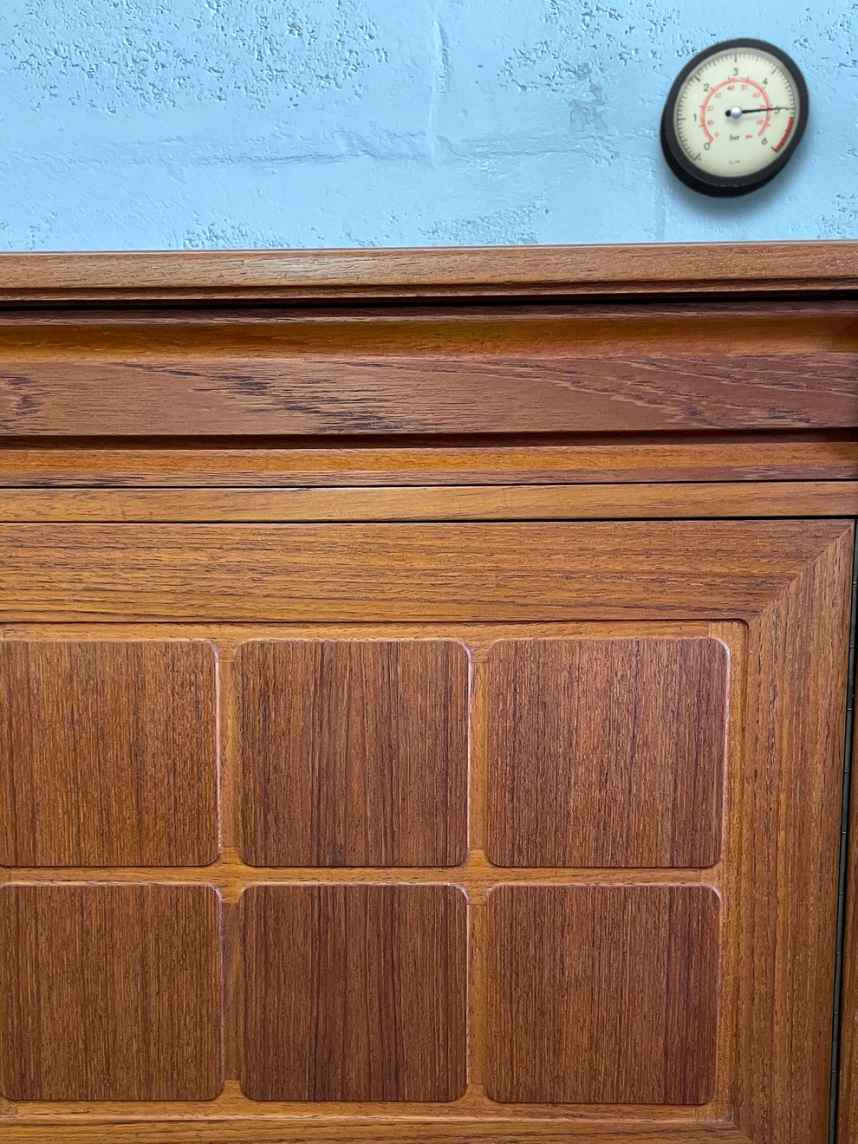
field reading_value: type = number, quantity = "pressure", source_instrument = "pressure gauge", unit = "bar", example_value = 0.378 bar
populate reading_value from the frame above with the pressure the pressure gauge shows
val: 5 bar
